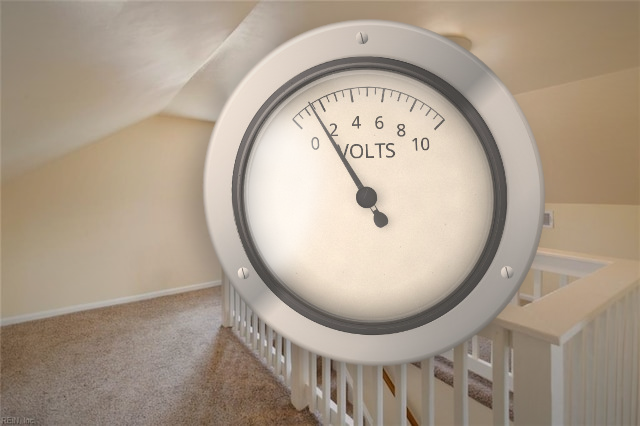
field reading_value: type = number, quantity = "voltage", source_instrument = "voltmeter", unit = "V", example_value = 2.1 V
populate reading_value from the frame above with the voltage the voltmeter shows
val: 1.5 V
